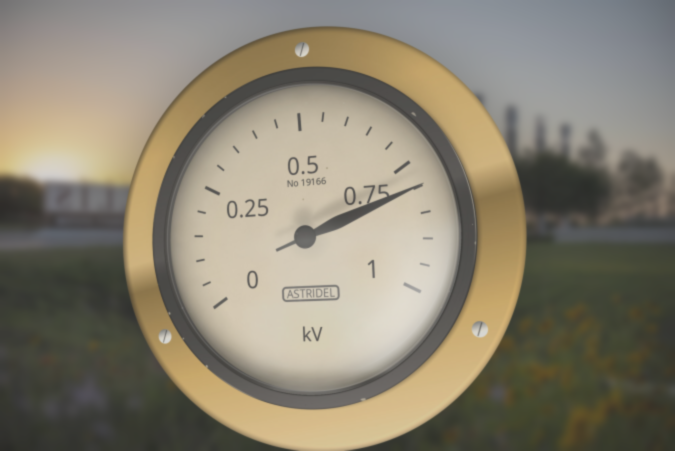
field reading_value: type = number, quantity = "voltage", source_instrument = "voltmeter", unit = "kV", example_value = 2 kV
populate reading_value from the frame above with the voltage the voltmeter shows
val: 0.8 kV
